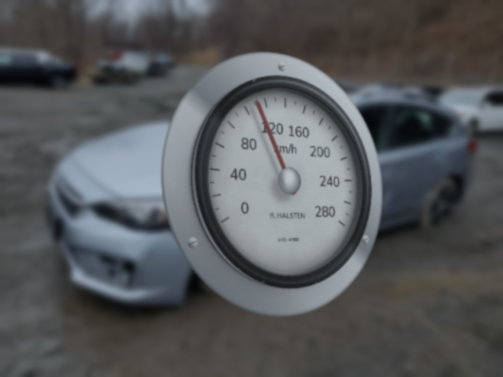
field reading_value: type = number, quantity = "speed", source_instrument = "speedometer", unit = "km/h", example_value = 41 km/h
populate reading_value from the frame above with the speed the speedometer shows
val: 110 km/h
